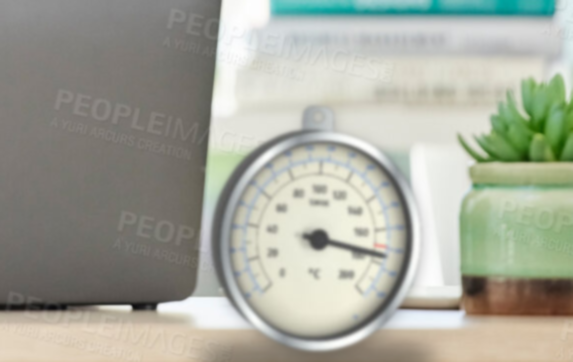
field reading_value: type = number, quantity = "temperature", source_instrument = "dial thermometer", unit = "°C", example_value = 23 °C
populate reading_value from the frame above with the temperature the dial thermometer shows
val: 175 °C
